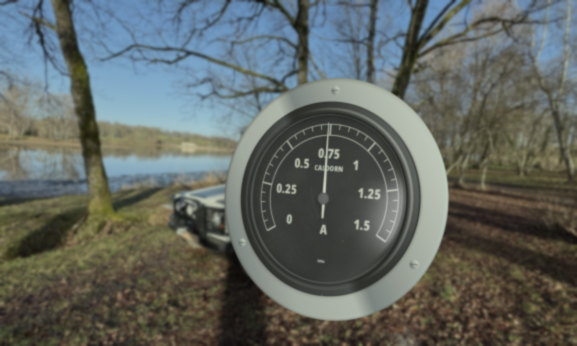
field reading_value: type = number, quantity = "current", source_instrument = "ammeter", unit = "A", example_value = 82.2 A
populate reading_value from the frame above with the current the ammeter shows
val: 0.75 A
